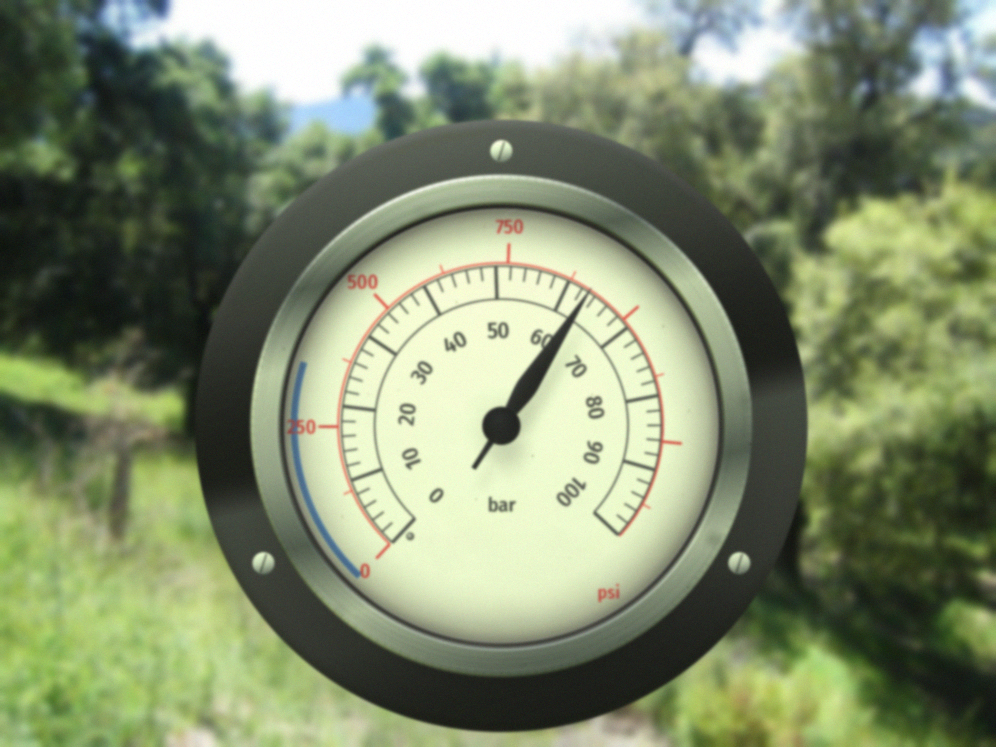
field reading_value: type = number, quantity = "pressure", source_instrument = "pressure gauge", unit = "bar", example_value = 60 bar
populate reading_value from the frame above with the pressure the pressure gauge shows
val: 63 bar
